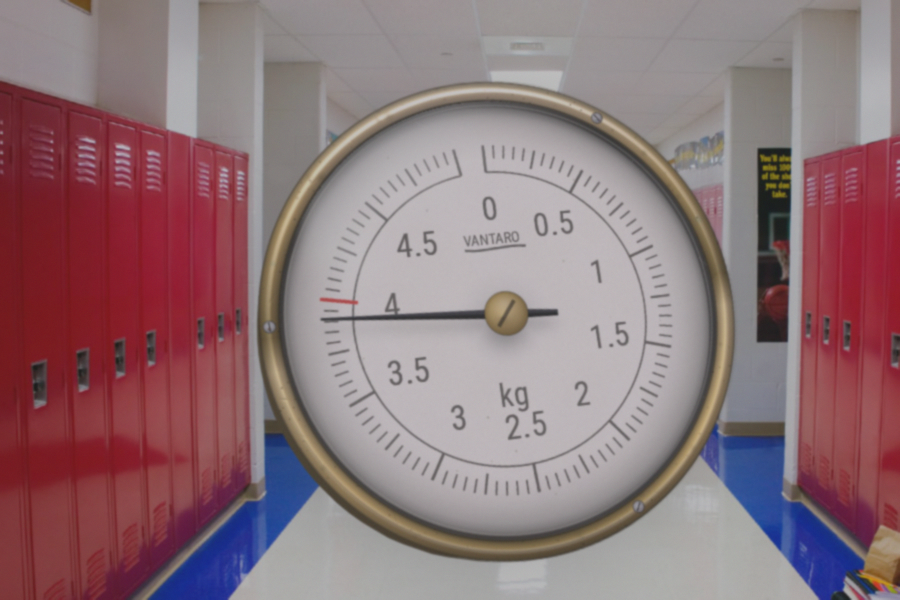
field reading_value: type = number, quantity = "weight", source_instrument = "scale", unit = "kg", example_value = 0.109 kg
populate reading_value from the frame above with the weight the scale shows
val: 3.9 kg
